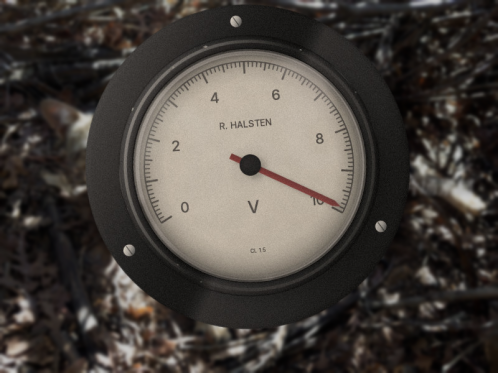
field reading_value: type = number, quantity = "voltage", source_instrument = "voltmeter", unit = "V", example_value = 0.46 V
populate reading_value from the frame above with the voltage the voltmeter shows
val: 9.9 V
